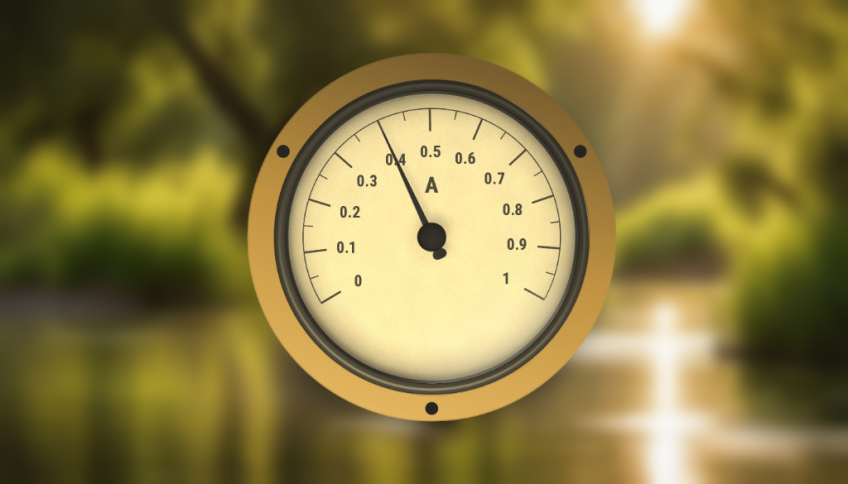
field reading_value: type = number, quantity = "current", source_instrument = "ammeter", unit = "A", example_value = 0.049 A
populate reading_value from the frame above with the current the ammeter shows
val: 0.4 A
